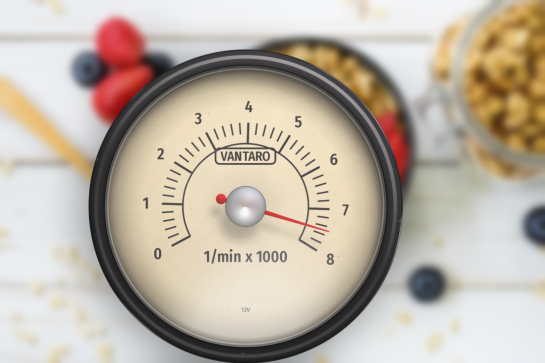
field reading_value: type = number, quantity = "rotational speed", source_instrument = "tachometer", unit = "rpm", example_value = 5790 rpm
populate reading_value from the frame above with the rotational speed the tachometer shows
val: 7500 rpm
